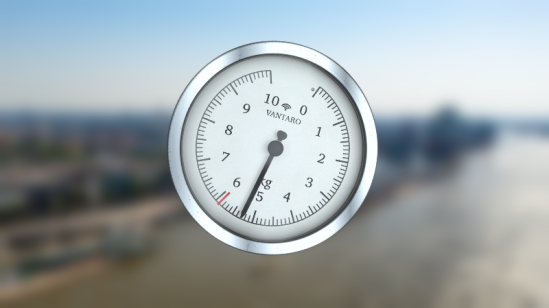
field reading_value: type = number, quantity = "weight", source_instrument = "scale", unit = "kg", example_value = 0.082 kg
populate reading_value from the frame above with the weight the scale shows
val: 5.3 kg
